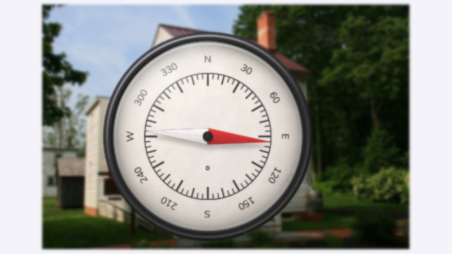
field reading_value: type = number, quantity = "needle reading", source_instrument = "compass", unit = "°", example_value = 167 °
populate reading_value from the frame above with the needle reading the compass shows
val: 95 °
